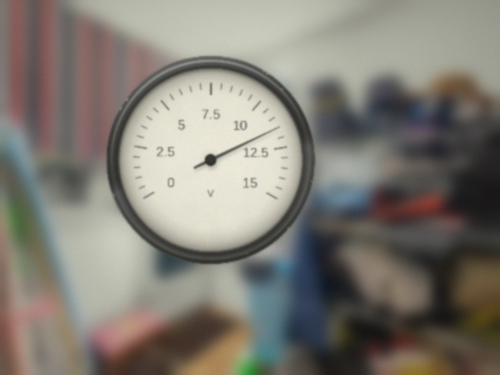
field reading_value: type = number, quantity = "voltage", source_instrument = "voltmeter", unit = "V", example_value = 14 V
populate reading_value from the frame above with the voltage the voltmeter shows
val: 11.5 V
